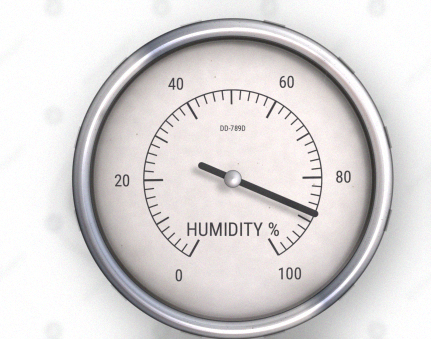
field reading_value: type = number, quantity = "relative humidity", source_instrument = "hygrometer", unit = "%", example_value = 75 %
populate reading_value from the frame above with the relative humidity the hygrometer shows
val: 88 %
